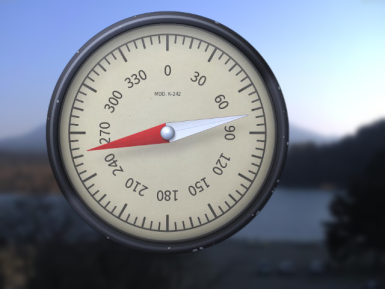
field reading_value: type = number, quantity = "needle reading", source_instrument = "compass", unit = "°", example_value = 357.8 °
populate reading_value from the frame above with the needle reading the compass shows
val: 257.5 °
